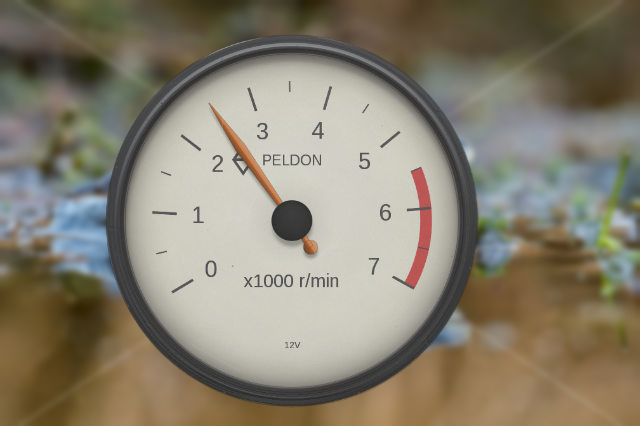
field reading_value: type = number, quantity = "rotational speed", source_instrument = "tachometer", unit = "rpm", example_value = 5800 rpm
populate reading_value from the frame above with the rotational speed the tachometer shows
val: 2500 rpm
